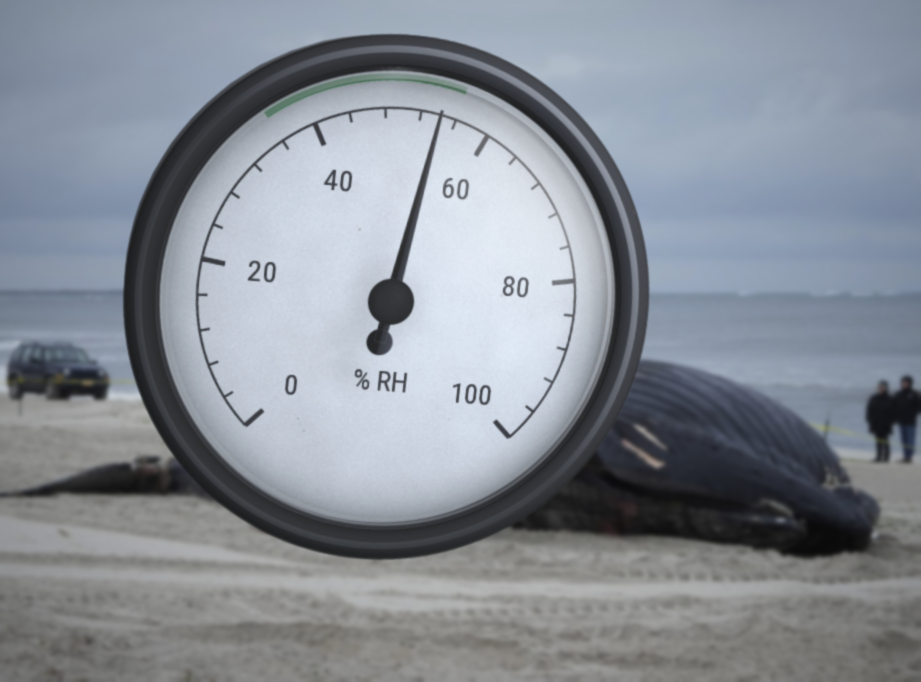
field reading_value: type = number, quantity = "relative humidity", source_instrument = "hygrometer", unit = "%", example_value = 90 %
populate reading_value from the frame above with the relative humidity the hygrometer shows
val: 54 %
